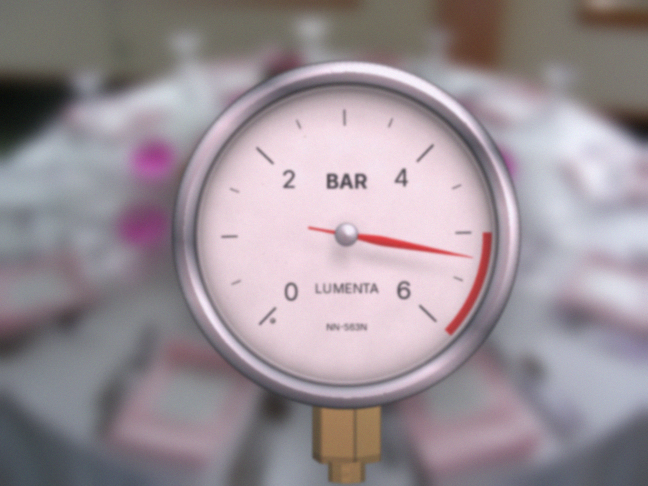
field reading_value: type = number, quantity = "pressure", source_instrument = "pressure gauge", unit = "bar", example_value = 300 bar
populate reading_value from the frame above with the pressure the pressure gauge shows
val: 5.25 bar
